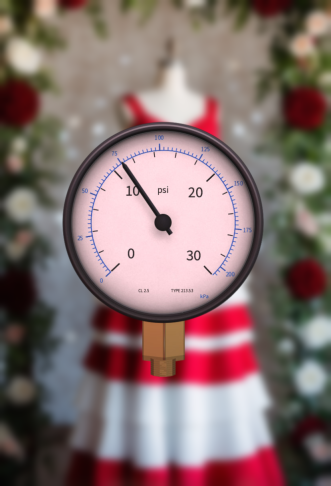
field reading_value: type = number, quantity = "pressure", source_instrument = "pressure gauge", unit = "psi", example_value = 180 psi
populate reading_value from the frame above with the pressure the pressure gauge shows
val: 11 psi
